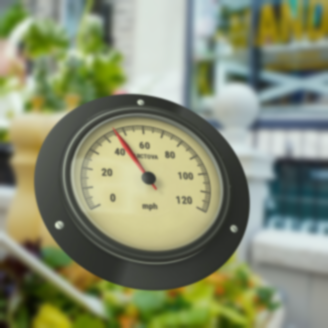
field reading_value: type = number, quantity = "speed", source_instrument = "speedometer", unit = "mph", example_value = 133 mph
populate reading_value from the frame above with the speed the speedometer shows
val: 45 mph
